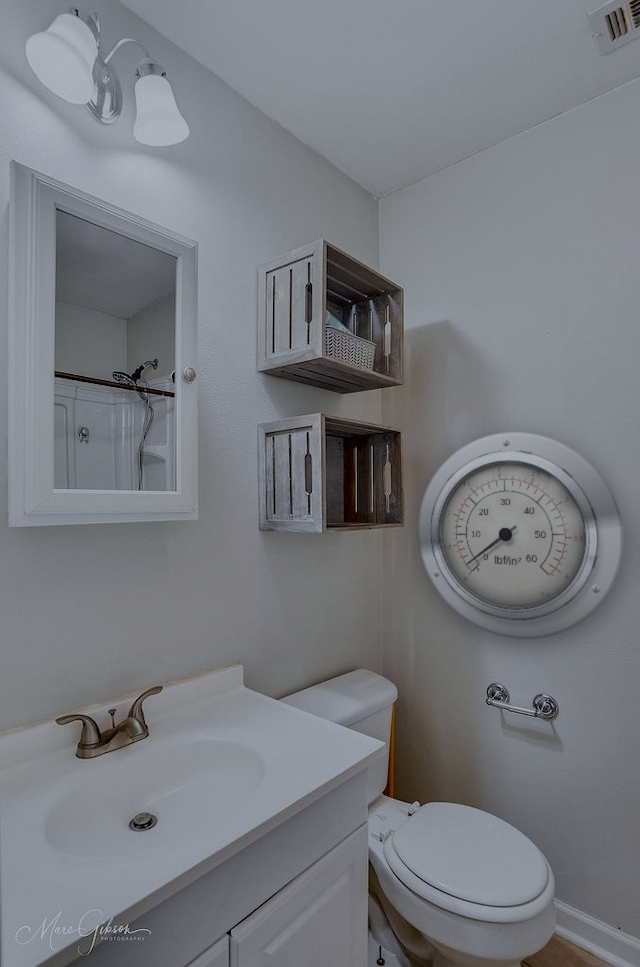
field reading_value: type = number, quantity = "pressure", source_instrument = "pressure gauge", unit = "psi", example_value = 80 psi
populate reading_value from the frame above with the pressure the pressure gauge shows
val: 2 psi
